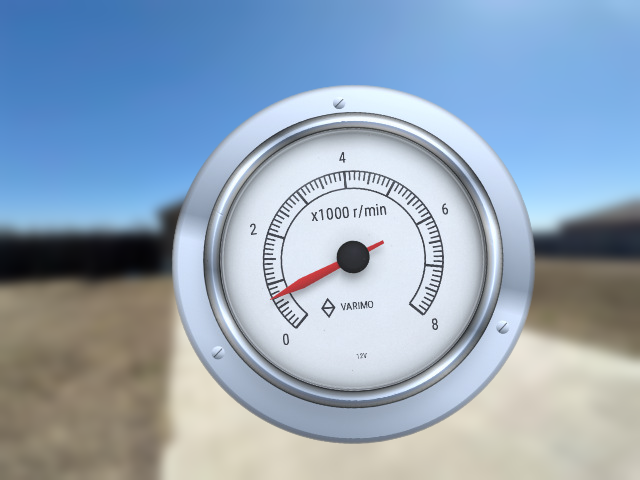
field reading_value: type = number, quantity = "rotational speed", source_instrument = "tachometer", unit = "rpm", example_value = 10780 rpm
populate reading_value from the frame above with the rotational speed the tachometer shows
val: 700 rpm
